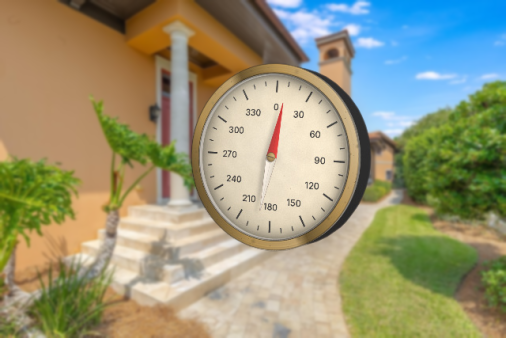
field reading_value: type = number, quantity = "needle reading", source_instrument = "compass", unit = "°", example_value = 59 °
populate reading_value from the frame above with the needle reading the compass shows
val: 10 °
